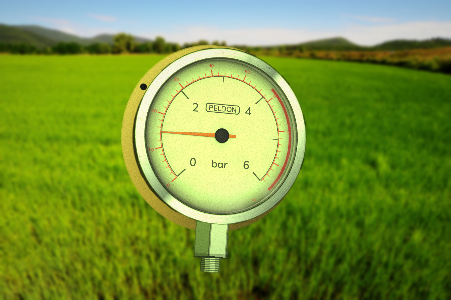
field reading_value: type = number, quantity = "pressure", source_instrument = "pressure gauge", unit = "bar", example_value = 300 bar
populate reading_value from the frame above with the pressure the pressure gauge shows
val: 1 bar
